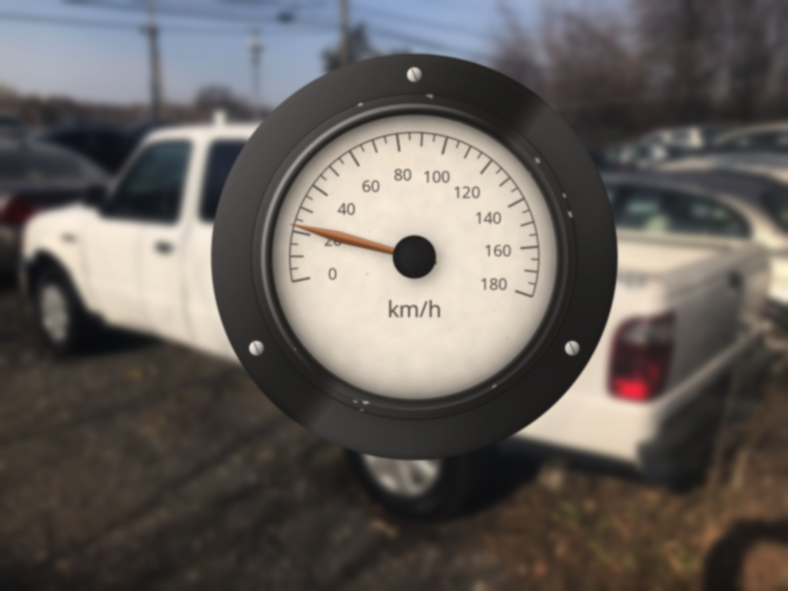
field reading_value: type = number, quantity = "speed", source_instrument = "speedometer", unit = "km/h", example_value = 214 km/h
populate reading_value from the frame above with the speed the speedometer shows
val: 22.5 km/h
